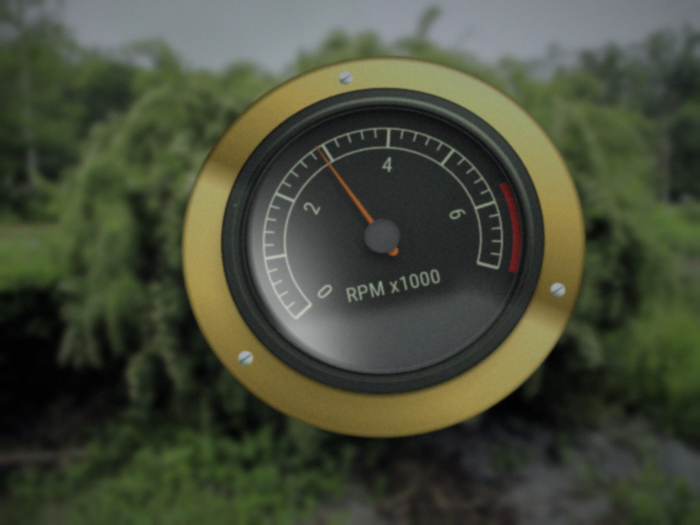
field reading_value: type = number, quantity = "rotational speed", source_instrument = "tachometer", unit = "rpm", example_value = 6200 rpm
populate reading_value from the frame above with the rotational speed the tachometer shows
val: 2900 rpm
